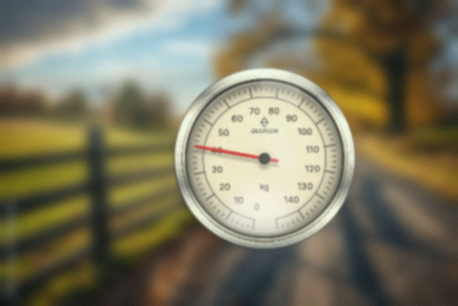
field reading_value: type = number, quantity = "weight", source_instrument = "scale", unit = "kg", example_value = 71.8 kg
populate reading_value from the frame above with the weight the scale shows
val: 40 kg
